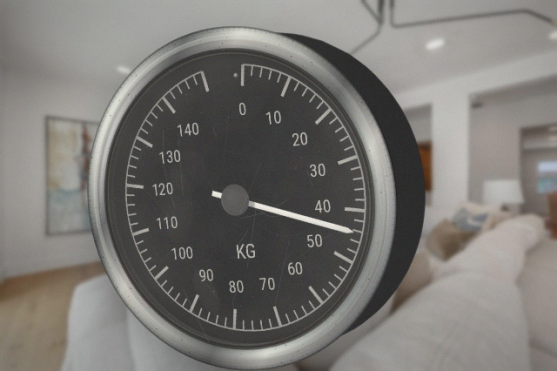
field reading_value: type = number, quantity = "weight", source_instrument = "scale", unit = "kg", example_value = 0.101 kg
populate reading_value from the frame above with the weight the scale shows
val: 44 kg
